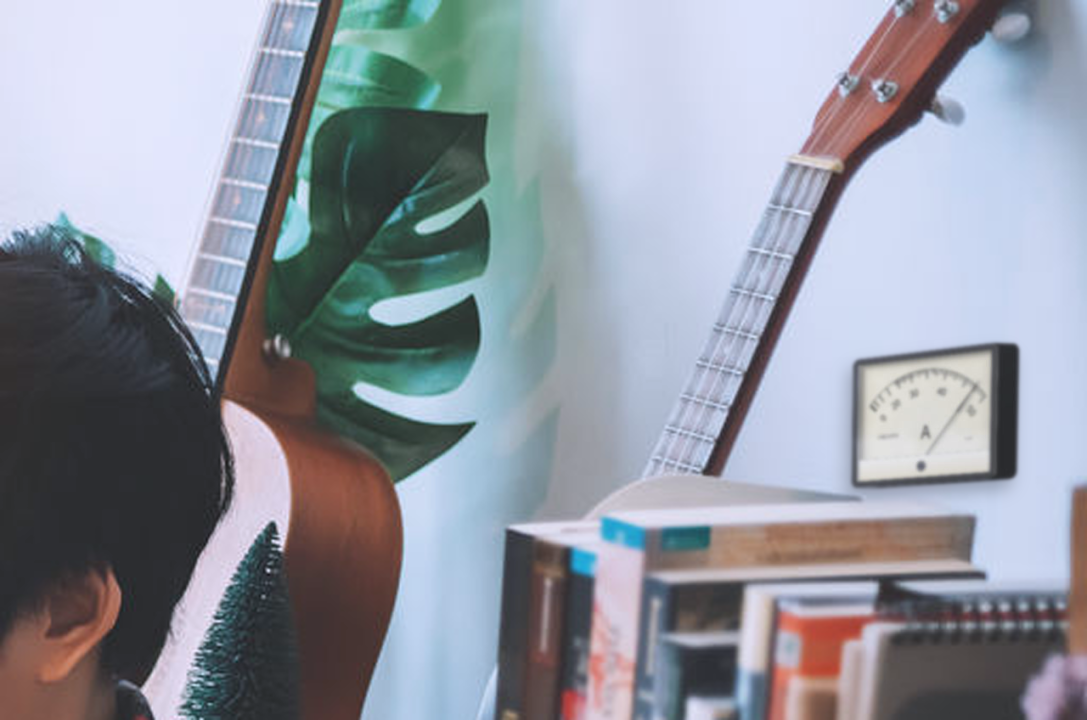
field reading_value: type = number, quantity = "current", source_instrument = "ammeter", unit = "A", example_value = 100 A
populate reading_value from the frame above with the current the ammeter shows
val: 47.5 A
